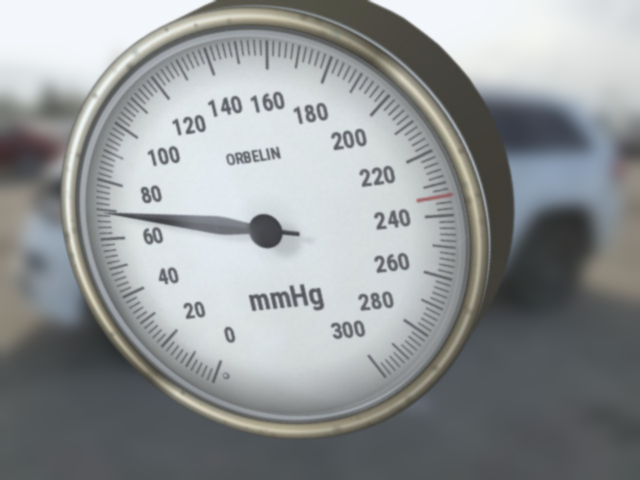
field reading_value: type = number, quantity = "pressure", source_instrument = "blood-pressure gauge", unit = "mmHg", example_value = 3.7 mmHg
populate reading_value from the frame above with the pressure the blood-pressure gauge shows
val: 70 mmHg
